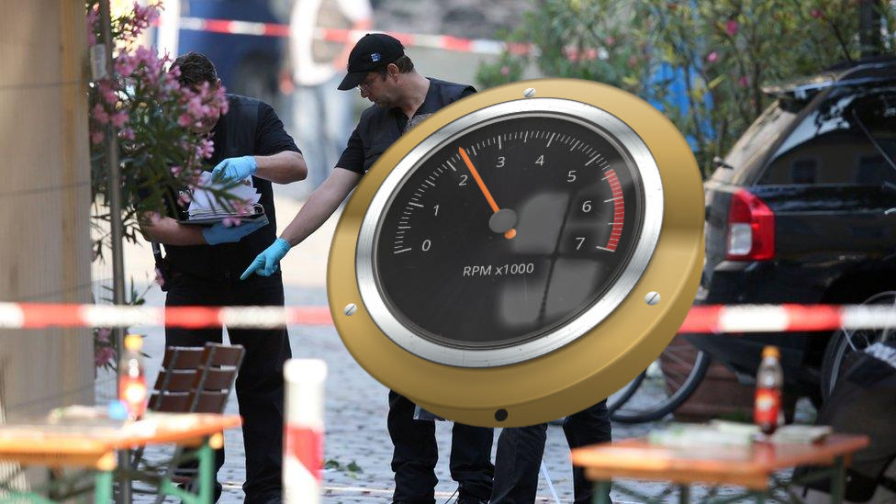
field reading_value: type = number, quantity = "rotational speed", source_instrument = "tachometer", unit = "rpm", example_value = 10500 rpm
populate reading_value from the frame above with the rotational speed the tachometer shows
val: 2300 rpm
